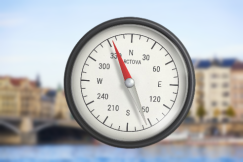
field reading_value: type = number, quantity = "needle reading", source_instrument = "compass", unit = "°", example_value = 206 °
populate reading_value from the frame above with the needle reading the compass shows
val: 335 °
